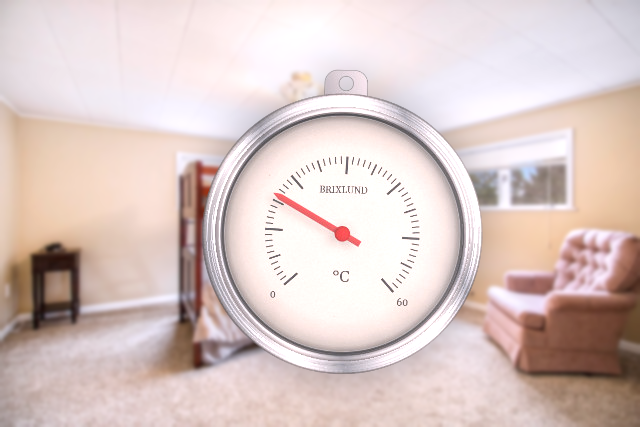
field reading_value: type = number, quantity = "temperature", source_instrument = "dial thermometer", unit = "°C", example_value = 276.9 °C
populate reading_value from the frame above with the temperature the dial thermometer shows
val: 16 °C
